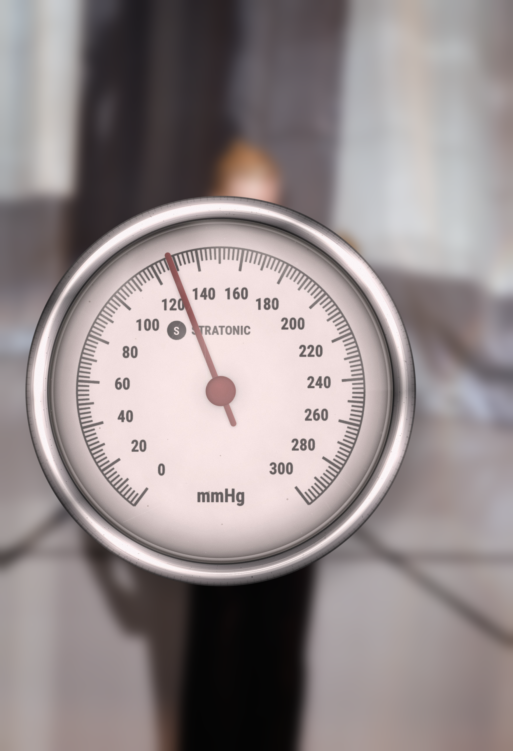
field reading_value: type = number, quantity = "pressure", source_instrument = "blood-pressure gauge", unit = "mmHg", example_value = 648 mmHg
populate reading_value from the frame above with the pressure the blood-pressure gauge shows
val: 128 mmHg
